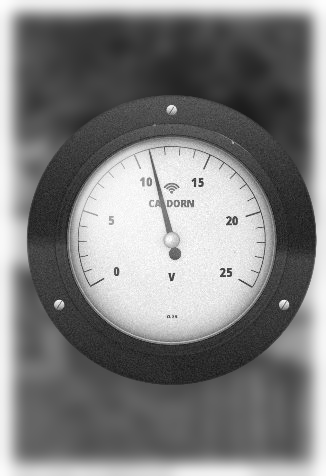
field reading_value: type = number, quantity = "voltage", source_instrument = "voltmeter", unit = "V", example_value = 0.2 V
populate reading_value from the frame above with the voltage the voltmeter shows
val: 11 V
